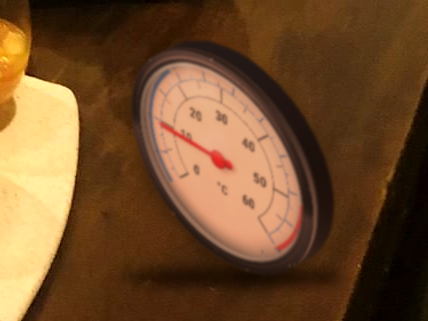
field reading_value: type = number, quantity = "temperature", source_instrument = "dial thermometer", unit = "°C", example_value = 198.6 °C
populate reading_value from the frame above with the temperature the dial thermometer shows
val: 10 °C
